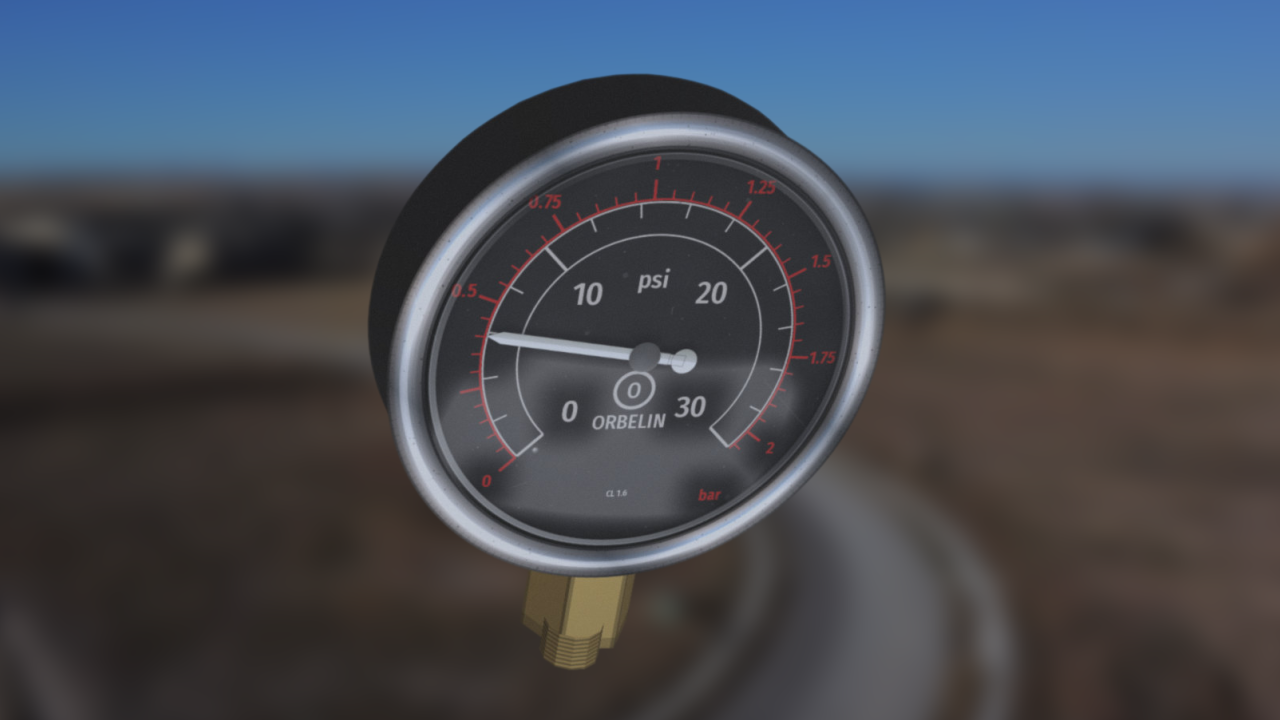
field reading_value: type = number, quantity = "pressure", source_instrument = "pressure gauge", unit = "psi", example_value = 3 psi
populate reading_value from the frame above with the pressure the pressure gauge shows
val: 6 psi
